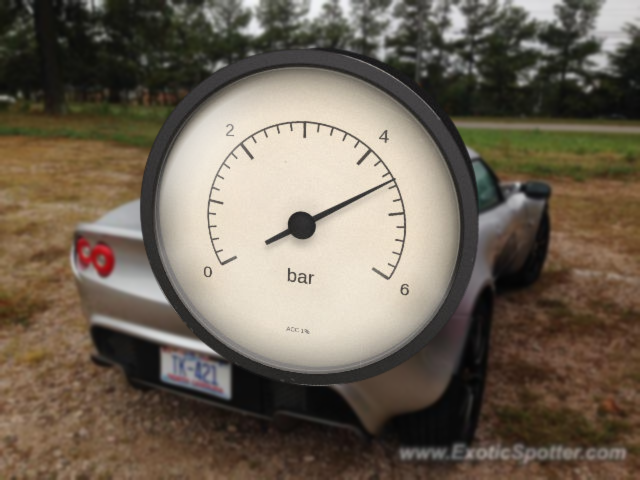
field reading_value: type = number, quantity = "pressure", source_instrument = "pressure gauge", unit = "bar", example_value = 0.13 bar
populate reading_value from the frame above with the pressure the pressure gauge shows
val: 4.5 bar
